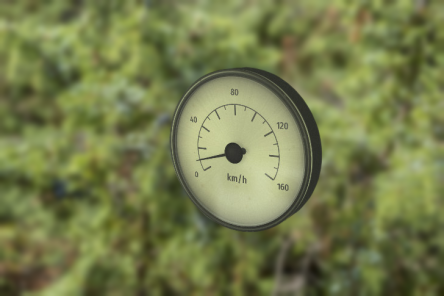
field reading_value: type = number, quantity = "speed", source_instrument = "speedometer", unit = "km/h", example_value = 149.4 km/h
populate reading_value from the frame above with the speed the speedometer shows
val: 10 km/h
